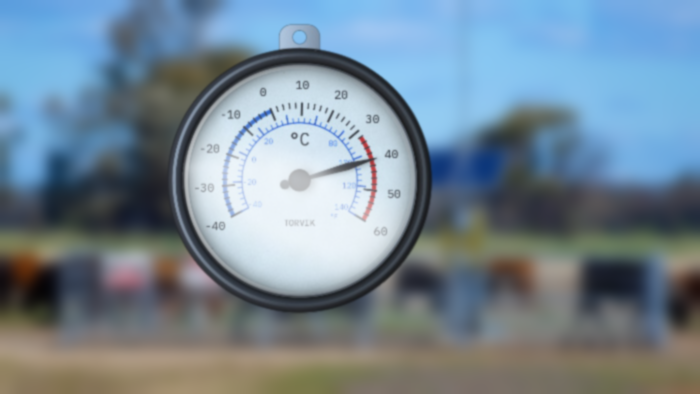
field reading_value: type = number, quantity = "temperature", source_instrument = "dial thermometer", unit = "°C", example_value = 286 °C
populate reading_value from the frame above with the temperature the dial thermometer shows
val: 40 °C
